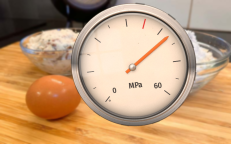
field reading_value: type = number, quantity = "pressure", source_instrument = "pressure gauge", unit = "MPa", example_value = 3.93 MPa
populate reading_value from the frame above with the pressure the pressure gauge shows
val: 42.5 MPa
